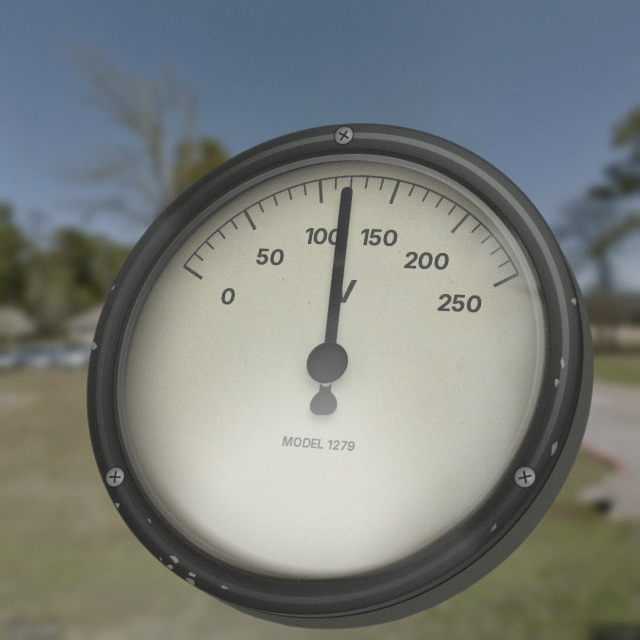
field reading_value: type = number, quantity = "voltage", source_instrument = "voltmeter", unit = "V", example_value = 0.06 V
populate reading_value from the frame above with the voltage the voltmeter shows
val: 120 V
